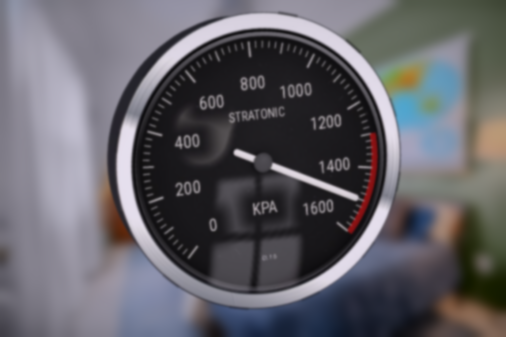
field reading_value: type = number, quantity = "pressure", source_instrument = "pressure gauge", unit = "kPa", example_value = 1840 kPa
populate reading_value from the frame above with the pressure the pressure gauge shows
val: 1500 kPa
